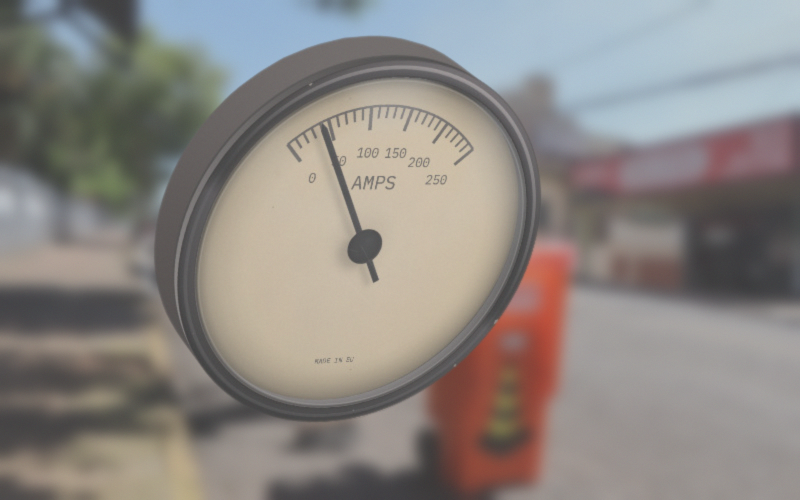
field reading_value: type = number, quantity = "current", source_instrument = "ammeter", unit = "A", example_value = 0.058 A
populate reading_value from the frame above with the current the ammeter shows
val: 40 A
